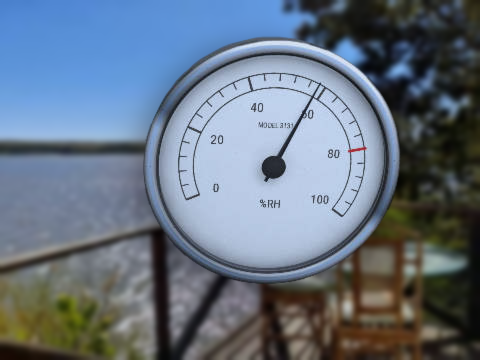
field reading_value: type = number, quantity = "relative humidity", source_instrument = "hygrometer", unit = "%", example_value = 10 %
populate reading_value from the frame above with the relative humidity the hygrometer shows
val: 58 %
